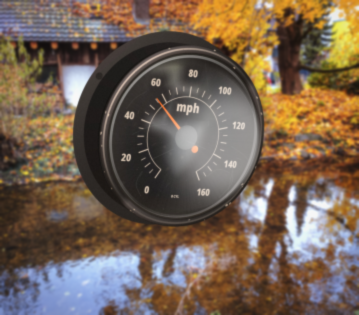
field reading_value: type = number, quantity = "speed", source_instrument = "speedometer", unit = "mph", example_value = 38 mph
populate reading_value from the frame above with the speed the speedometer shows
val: 55 mph
